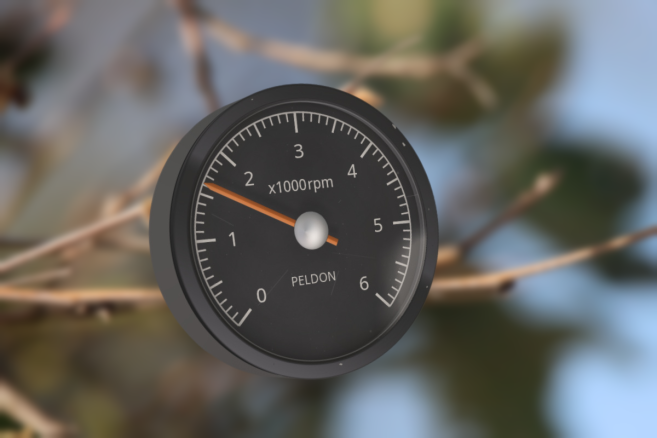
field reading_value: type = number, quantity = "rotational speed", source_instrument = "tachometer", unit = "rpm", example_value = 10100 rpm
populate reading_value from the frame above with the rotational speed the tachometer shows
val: 1600 rpm
